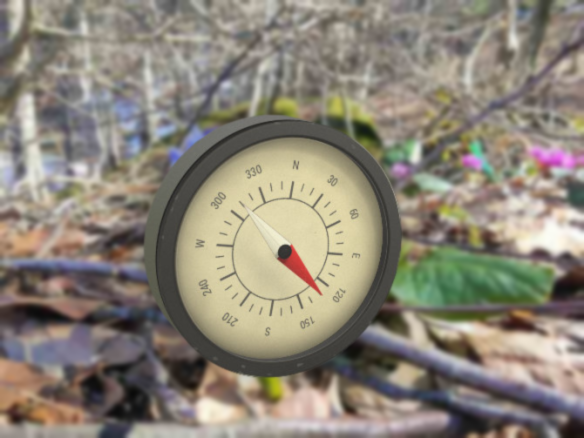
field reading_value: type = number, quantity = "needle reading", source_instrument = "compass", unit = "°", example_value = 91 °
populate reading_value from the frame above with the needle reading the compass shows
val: 130 °
